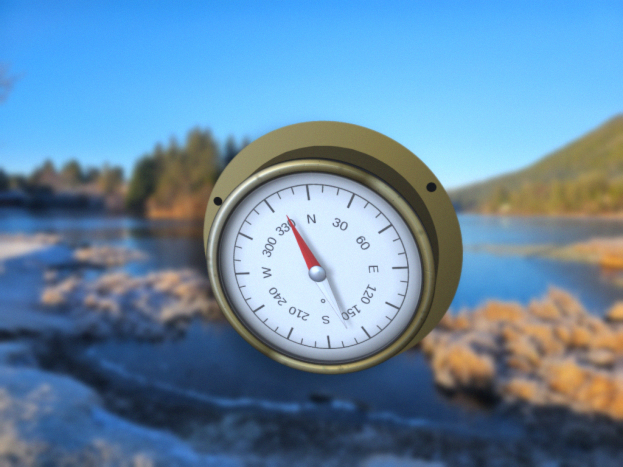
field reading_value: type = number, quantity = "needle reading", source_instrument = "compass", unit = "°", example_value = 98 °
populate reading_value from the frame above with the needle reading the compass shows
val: 340 °
